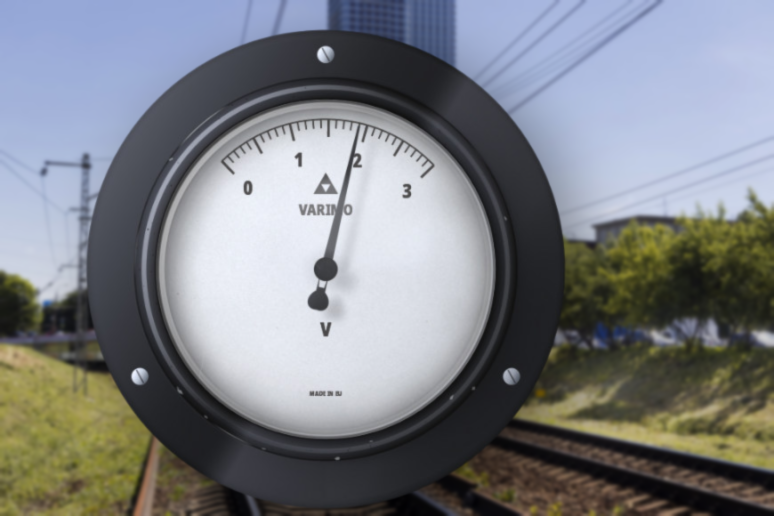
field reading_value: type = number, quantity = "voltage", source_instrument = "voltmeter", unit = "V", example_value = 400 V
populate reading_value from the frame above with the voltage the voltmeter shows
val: 1.9 V
